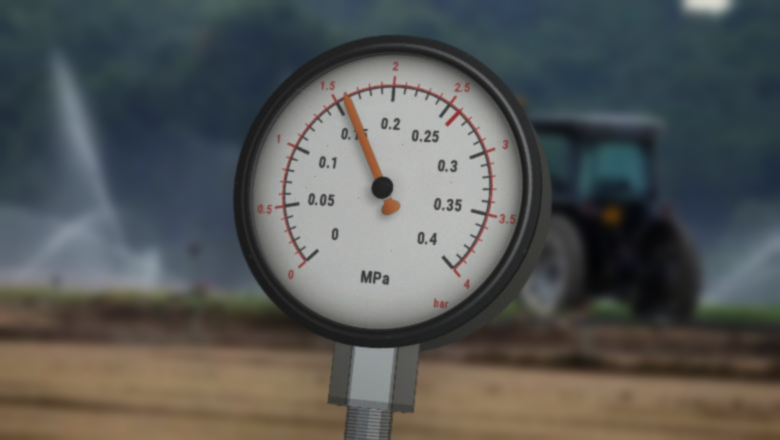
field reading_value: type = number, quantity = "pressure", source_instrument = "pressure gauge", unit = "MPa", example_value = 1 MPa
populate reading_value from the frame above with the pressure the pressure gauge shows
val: 0.16 MPa
